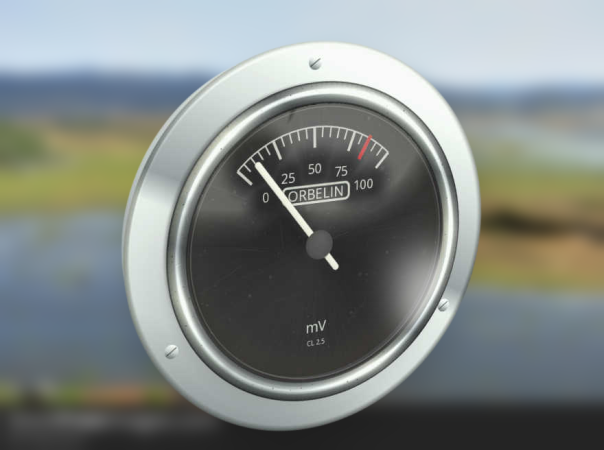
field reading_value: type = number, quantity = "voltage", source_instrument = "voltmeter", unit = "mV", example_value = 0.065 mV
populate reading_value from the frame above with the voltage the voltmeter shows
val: 10 mV
